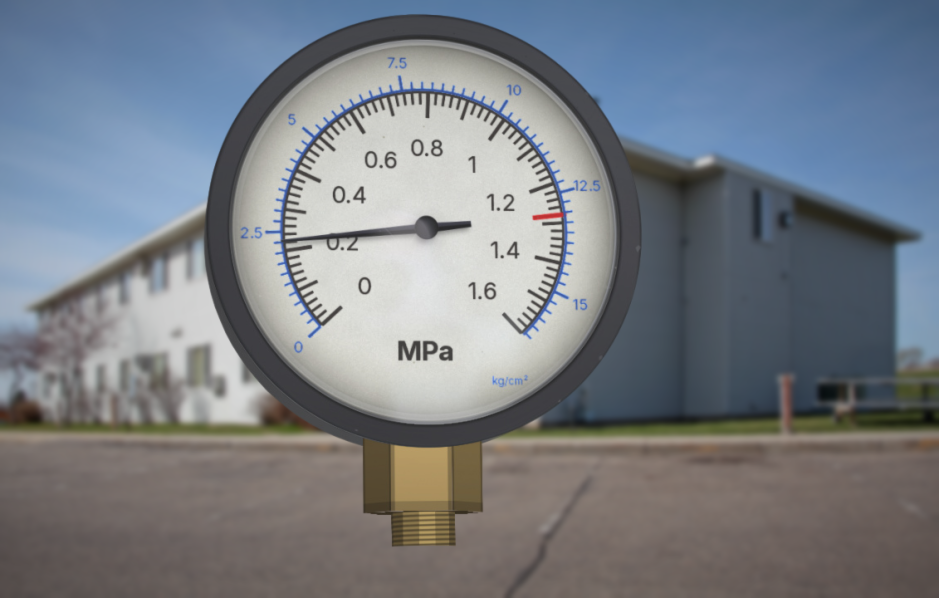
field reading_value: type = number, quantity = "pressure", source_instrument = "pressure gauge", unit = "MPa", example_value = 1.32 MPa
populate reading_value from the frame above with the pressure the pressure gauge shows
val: 0.22 MPa
